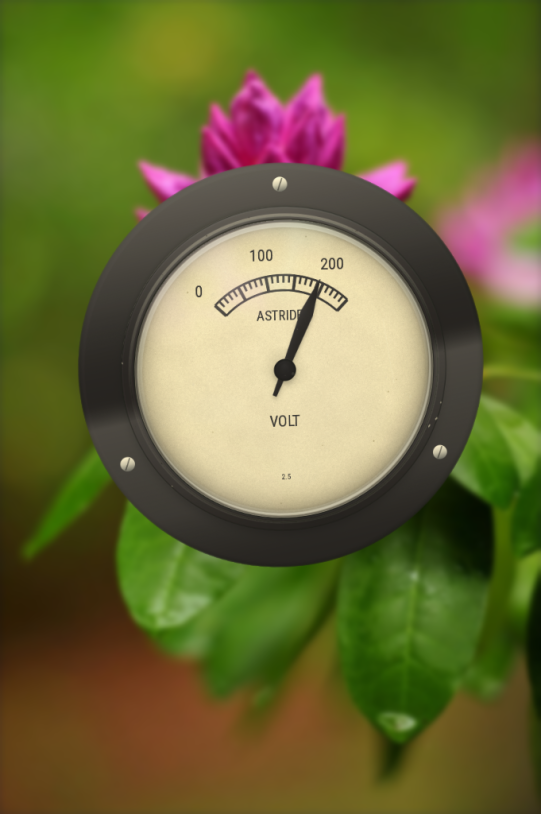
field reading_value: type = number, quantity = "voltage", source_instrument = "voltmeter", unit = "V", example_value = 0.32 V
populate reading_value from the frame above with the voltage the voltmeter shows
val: 190 V
